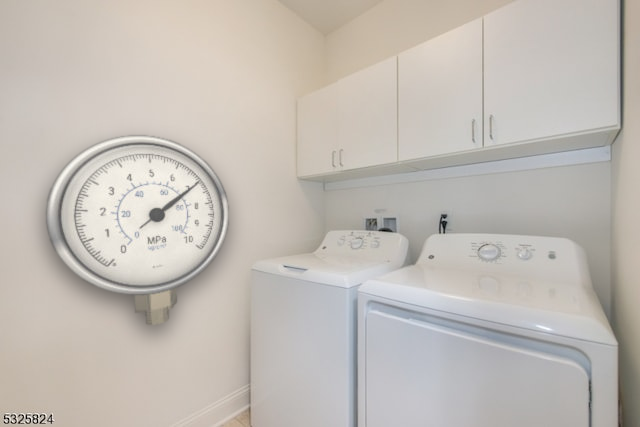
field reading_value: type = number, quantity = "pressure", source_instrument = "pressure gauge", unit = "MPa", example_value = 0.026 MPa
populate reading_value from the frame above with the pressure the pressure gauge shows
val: 7 MPa
